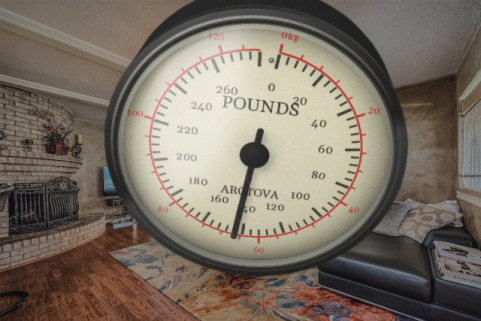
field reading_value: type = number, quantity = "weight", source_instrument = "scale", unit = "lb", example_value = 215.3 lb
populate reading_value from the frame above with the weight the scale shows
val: 144 lb
